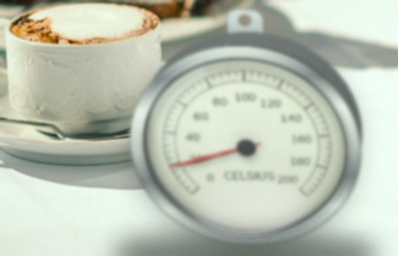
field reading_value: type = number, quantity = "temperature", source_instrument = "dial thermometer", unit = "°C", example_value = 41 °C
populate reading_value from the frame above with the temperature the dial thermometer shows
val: 20 °C
